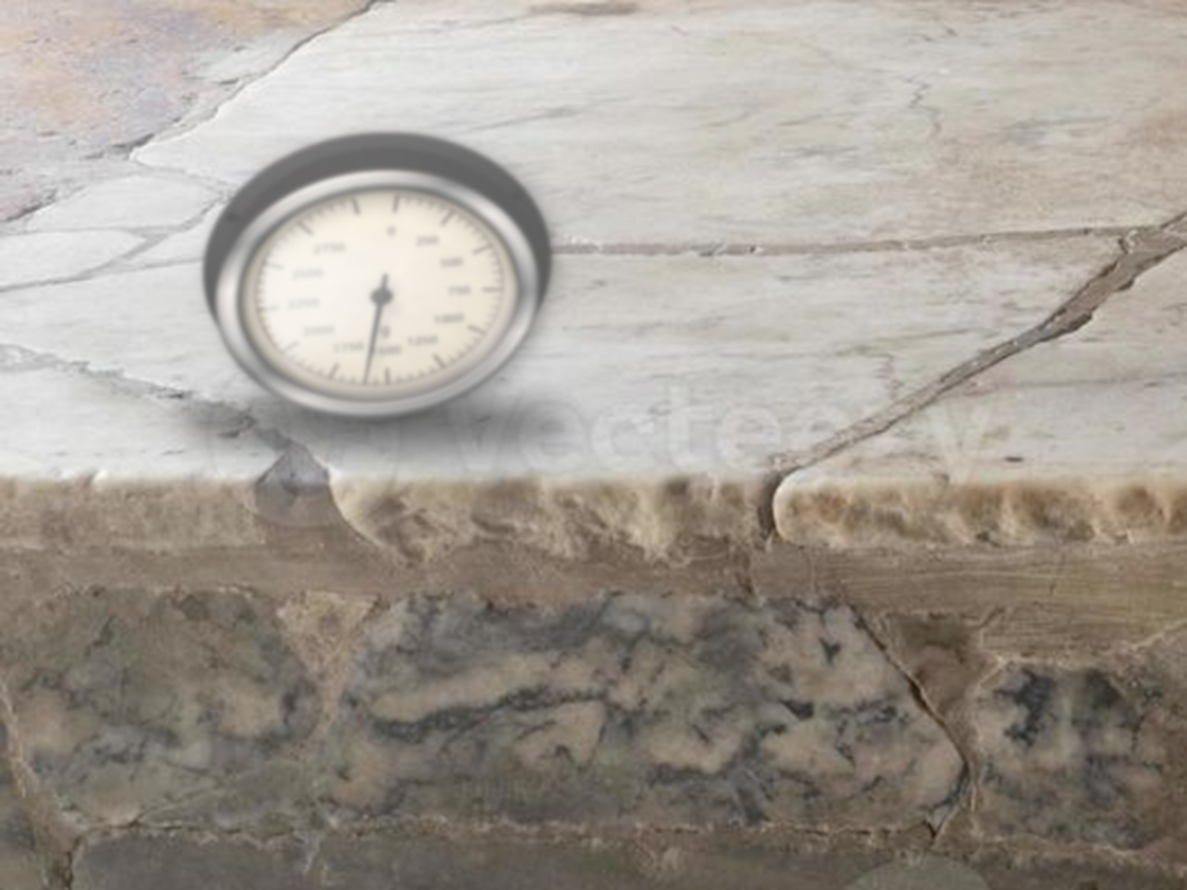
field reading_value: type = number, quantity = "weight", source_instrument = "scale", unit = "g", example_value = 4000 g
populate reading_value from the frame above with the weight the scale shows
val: 1600 g
